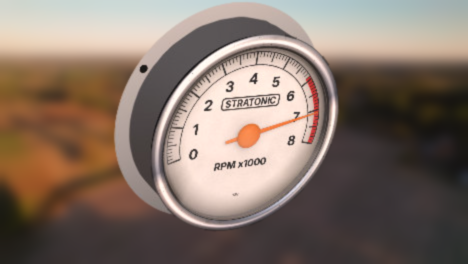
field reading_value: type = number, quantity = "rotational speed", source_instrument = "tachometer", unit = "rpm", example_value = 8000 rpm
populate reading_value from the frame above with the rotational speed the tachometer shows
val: 7000 rpm
